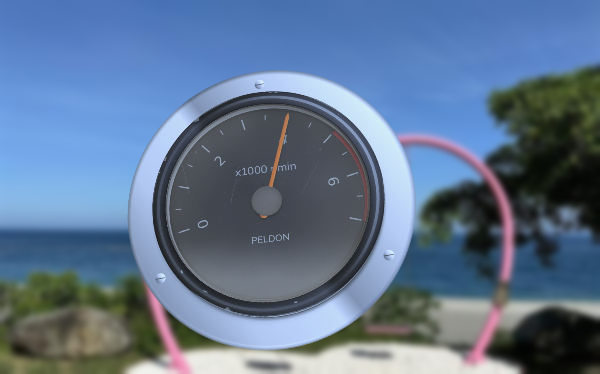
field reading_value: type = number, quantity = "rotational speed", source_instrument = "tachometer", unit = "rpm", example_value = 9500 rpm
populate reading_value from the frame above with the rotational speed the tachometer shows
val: 4000 rpm
